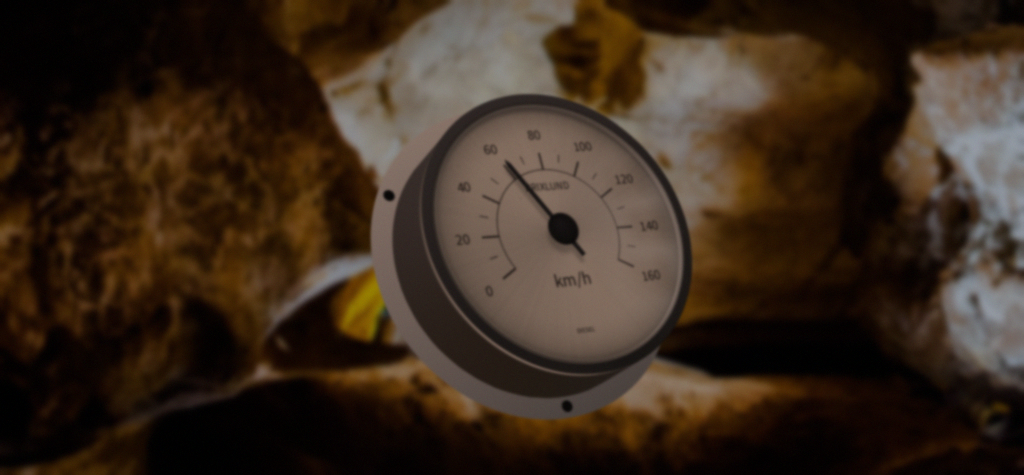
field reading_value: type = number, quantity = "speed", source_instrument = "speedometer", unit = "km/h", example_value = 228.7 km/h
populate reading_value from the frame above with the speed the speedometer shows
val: 60 km/h
